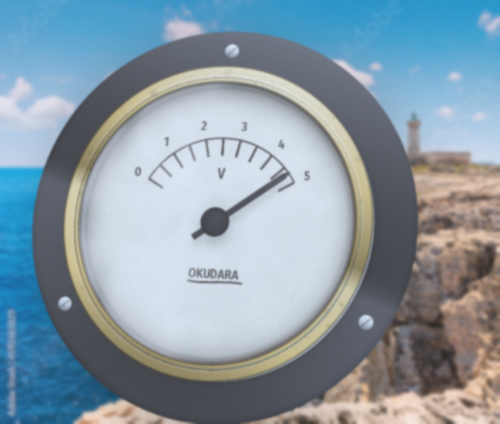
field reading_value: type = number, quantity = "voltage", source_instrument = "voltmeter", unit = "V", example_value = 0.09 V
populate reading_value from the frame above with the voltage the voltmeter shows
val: 4.75 V
